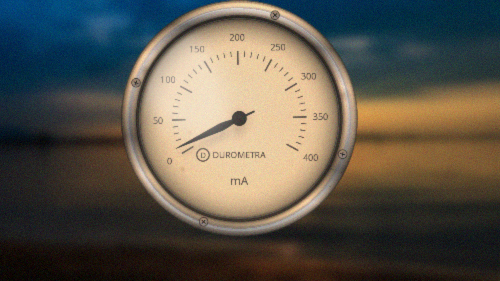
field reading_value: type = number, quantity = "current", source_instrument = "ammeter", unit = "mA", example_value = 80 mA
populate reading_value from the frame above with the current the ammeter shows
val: 10 mA
